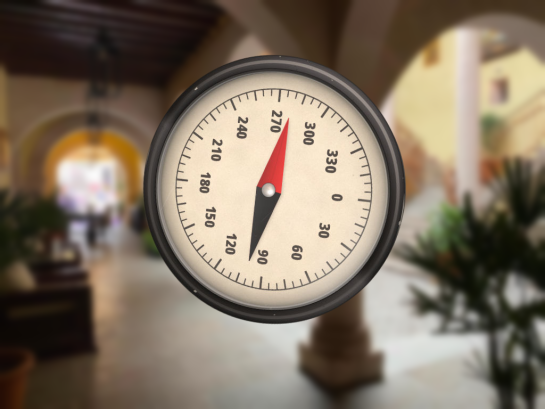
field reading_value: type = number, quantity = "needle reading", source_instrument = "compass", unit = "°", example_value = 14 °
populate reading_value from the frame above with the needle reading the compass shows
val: 280 °
